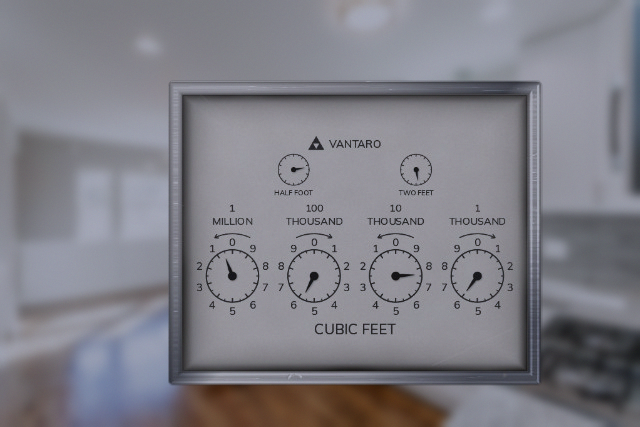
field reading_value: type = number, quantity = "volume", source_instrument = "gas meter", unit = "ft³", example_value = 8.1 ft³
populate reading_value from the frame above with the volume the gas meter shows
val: 57600 ft³
